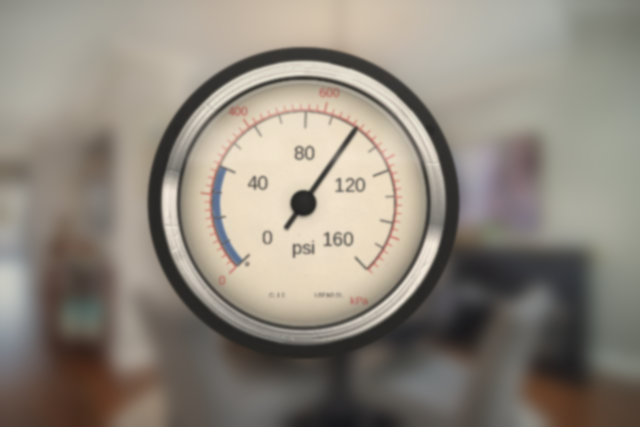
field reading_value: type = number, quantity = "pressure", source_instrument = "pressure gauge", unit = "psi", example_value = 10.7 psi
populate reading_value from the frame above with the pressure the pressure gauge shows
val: 100 psi
